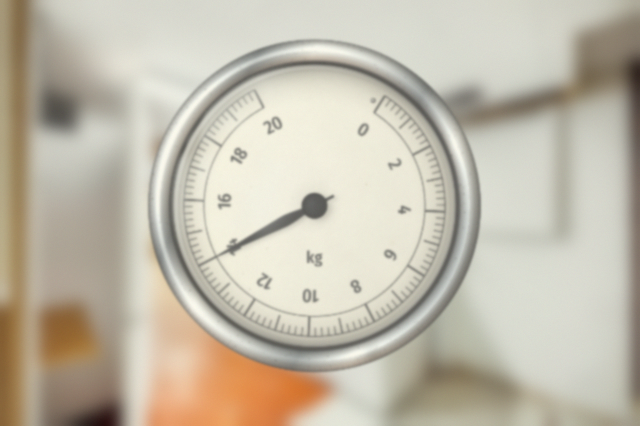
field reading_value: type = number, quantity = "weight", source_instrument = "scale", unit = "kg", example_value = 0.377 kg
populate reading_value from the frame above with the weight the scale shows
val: 14 kg
